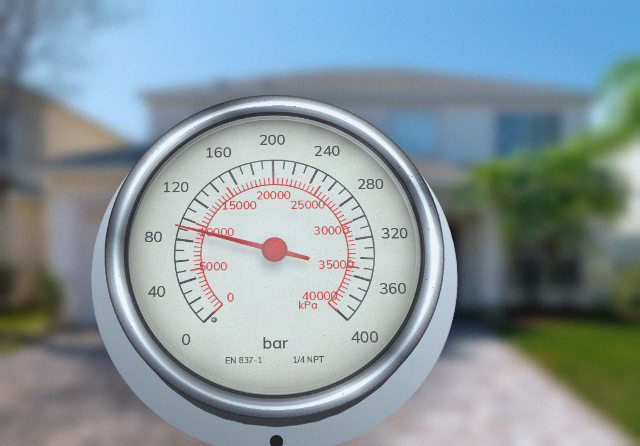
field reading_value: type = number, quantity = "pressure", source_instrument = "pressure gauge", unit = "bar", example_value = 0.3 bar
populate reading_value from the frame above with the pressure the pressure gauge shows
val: 90 bar
